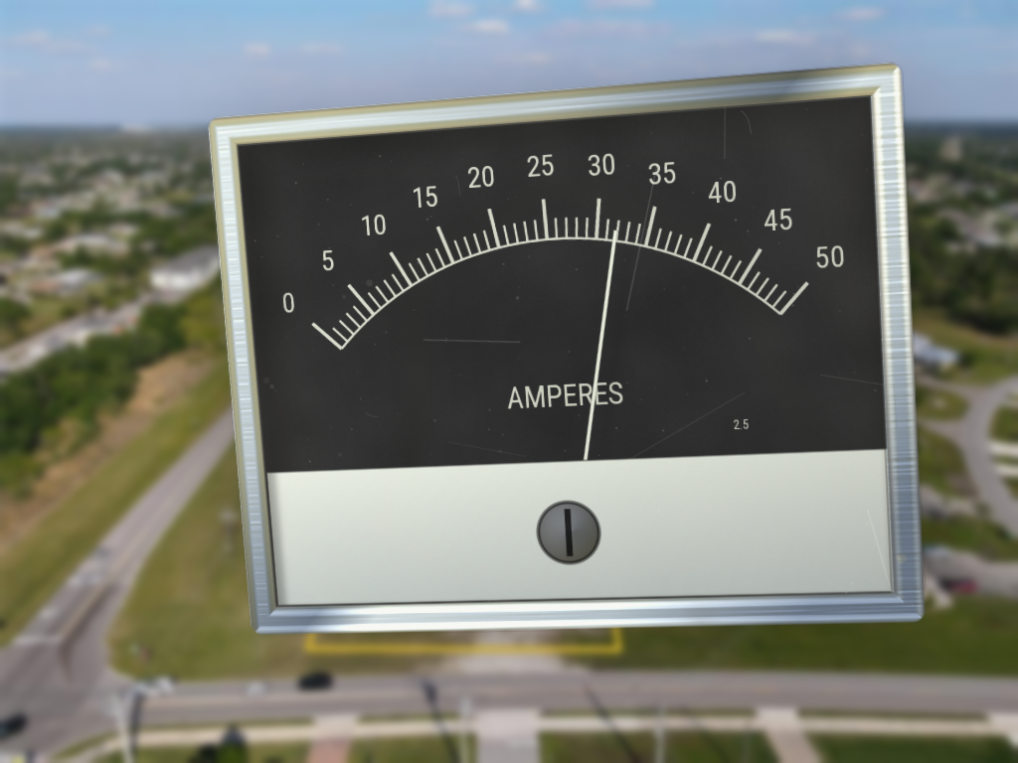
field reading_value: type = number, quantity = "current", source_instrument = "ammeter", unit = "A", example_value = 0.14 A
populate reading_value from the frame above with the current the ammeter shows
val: 32 A
